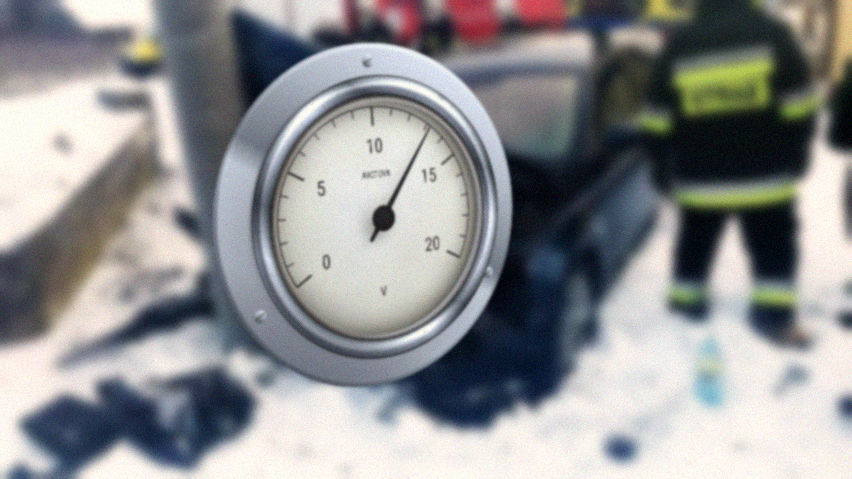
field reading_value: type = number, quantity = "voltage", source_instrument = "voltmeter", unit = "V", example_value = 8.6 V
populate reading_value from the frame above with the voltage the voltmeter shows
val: 13 V
